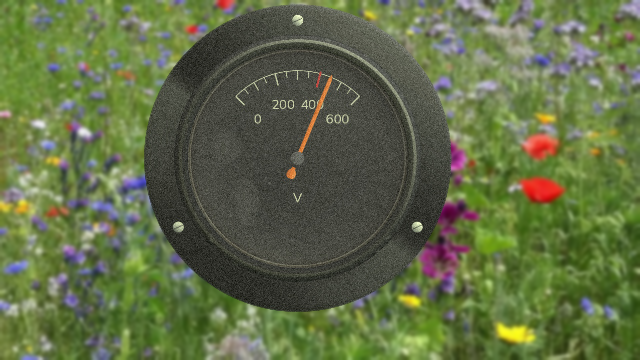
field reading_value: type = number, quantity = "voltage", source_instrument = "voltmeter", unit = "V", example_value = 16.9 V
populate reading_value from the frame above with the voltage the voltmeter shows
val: 450 V
